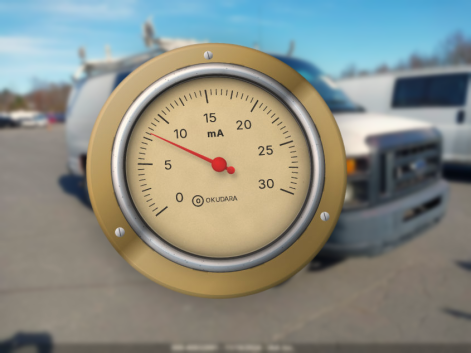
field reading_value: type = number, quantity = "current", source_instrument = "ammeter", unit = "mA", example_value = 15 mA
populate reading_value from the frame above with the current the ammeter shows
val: 8 mA
